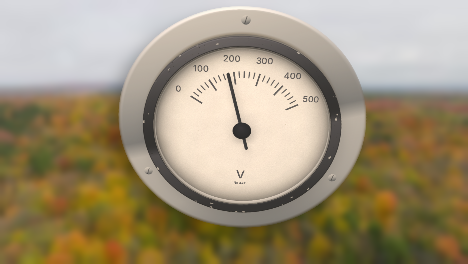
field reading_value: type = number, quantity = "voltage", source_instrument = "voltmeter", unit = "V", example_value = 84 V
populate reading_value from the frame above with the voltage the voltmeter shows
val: 180 V
